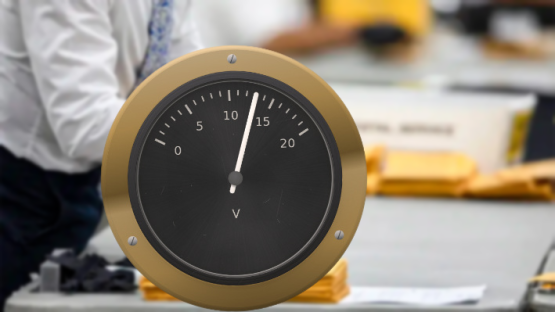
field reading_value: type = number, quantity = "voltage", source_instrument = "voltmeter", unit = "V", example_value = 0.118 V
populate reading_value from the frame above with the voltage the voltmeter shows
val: 13 V
